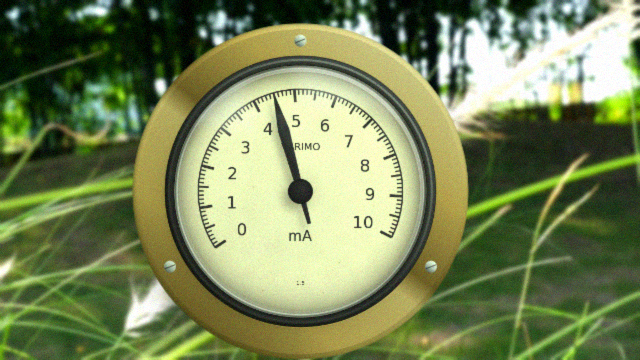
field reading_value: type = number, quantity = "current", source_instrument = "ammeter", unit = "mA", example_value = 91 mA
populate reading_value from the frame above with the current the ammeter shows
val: 4.5 mA
